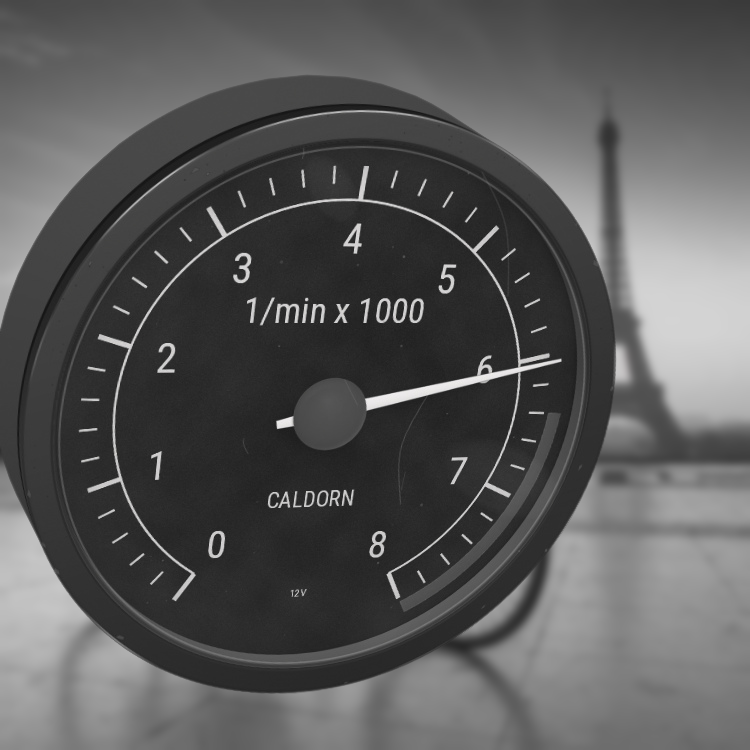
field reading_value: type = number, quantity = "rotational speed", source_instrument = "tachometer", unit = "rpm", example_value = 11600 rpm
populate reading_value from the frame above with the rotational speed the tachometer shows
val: 6000 rpm
